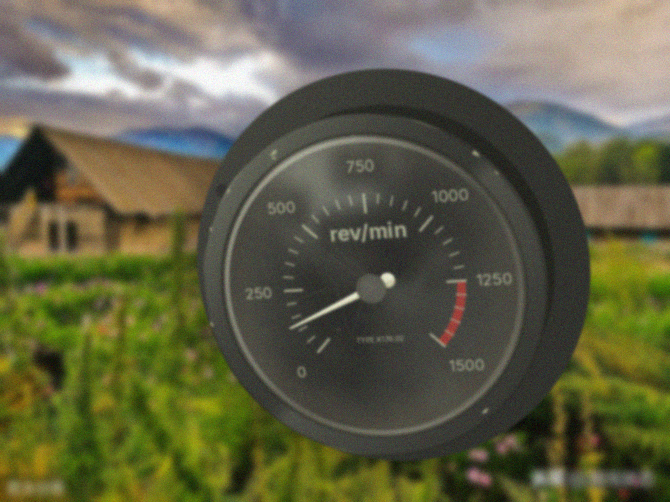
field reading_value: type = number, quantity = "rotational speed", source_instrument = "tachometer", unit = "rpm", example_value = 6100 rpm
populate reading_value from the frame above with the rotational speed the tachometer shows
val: 125 rpm
